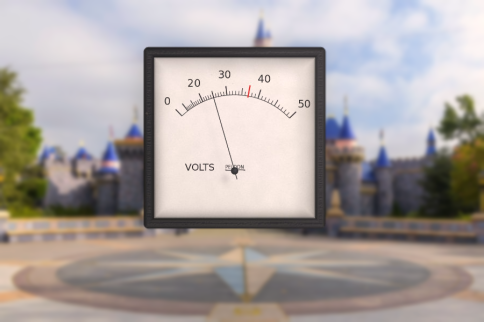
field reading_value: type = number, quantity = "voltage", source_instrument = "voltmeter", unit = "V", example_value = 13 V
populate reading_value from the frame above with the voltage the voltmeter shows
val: 25 V
